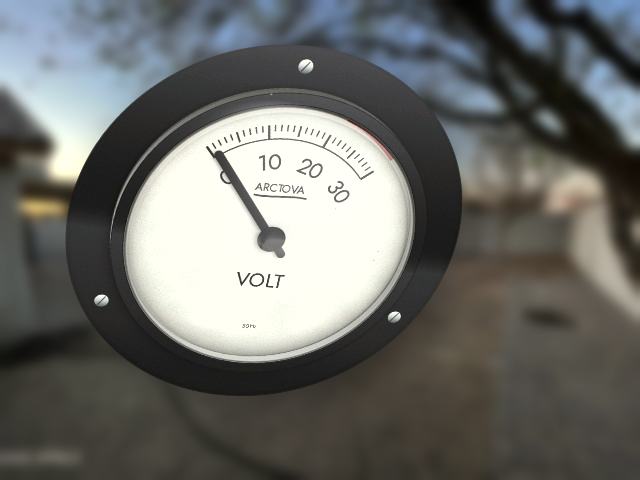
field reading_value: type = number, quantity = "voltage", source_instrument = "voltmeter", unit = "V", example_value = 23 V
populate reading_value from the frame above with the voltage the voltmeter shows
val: 1 V
